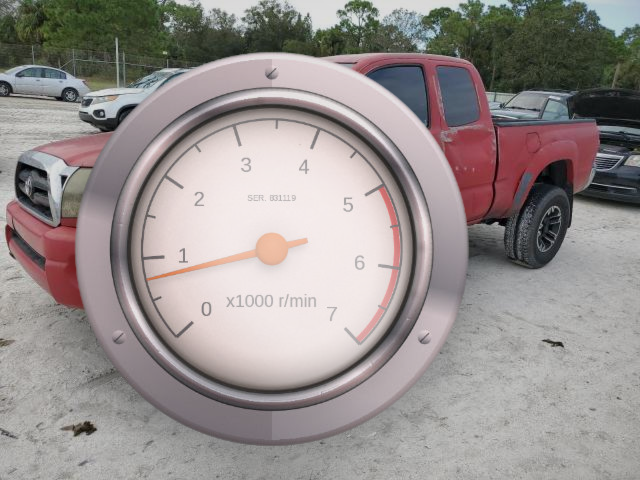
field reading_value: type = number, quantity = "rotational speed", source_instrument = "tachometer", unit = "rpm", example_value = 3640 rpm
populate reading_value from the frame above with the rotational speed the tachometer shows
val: 750 rpm
